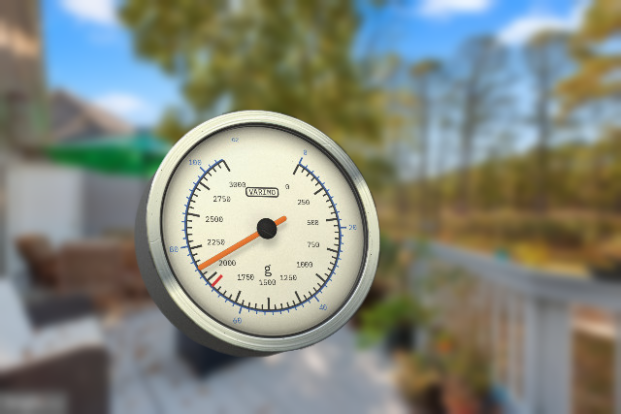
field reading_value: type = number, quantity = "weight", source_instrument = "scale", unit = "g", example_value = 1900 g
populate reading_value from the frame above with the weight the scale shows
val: 2100 g
